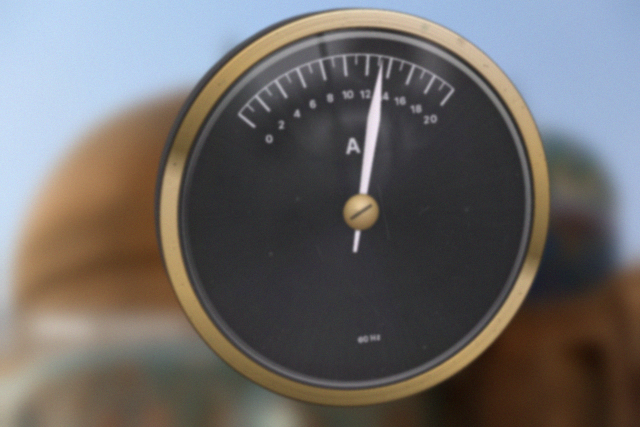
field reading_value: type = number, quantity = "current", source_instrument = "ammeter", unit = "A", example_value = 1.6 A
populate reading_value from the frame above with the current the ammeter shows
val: 13 A
